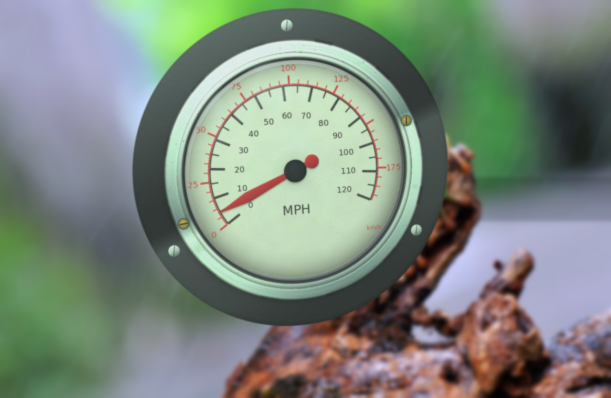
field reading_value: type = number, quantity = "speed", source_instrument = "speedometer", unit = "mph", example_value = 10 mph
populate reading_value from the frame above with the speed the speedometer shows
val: 5 mph
